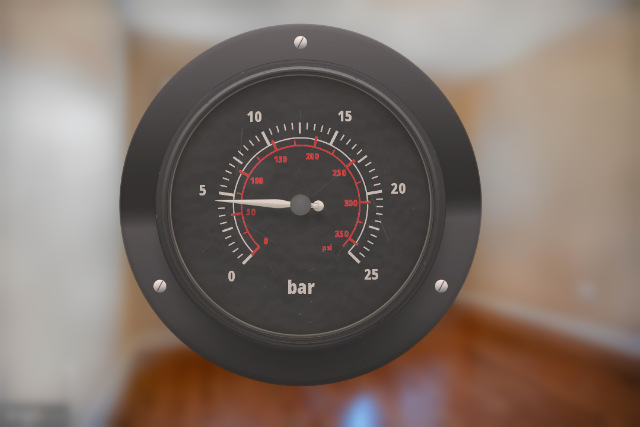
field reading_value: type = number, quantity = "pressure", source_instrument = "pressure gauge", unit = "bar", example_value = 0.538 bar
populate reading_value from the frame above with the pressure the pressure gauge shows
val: 4.5 bar
